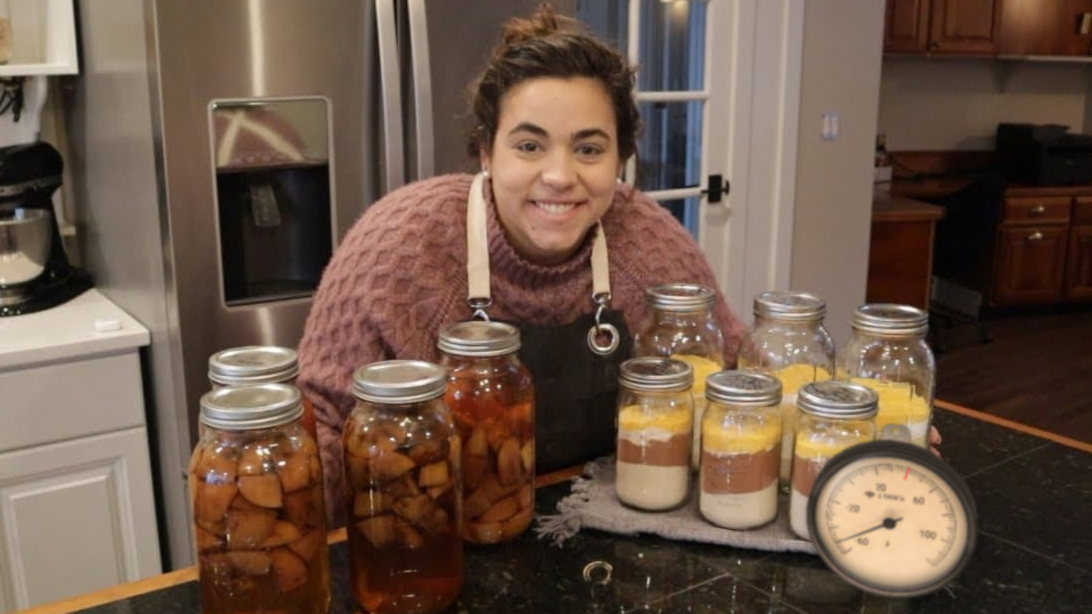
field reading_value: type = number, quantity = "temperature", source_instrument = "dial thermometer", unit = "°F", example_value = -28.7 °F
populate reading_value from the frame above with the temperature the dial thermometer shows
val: -50 °F
